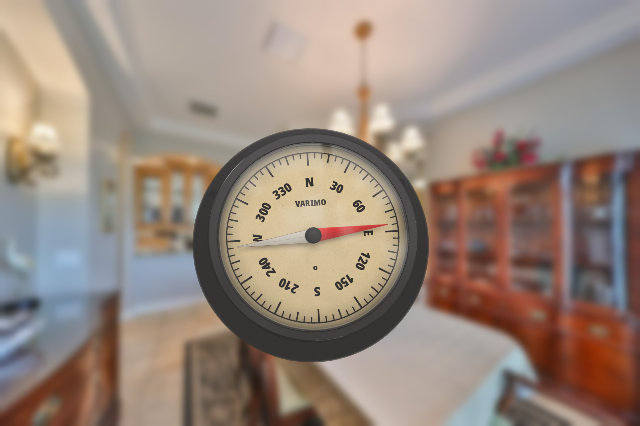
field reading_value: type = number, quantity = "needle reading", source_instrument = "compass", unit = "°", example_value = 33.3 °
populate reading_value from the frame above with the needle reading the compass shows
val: 85 °
